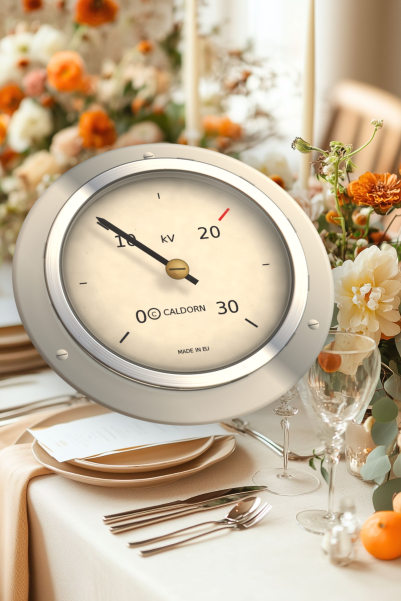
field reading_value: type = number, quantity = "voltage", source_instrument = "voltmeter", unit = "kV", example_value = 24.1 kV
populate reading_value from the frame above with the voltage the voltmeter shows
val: 10 kV
